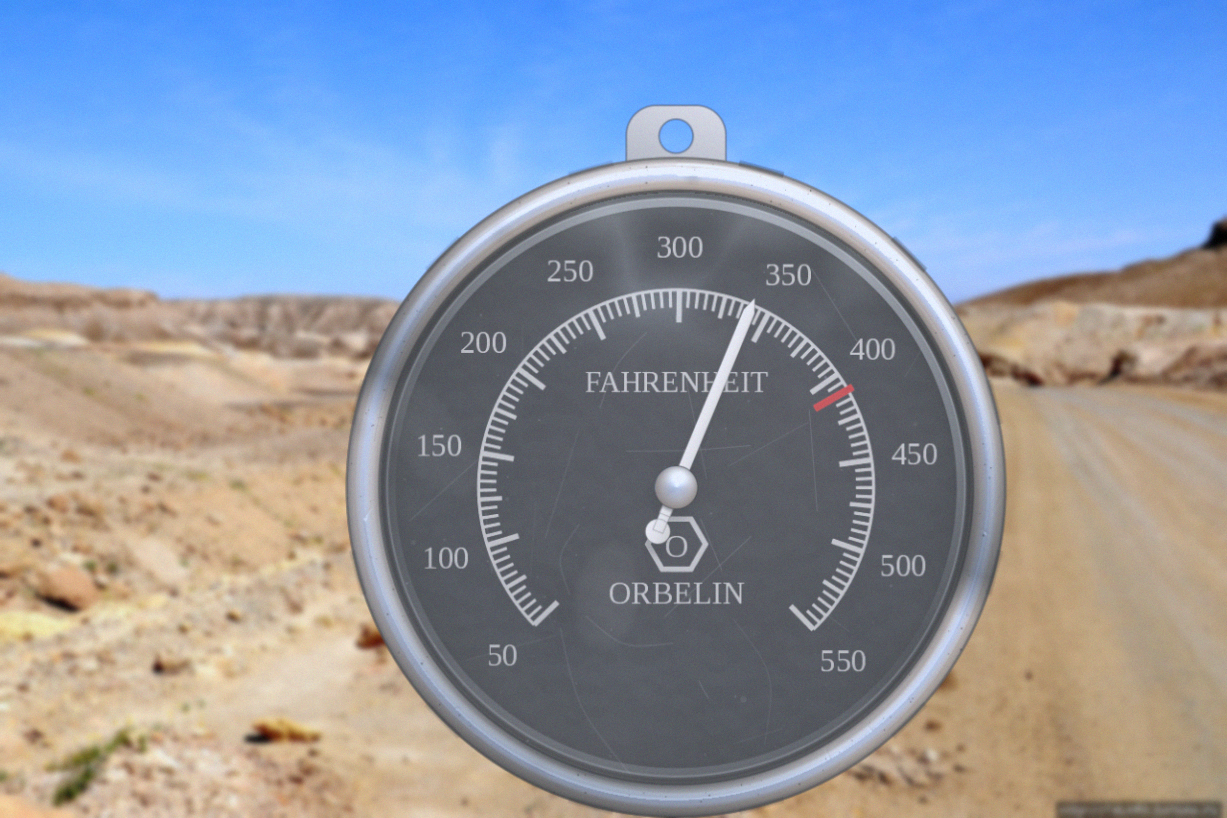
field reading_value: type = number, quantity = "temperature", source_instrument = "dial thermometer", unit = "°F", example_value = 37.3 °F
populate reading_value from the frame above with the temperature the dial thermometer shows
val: 340 °F
